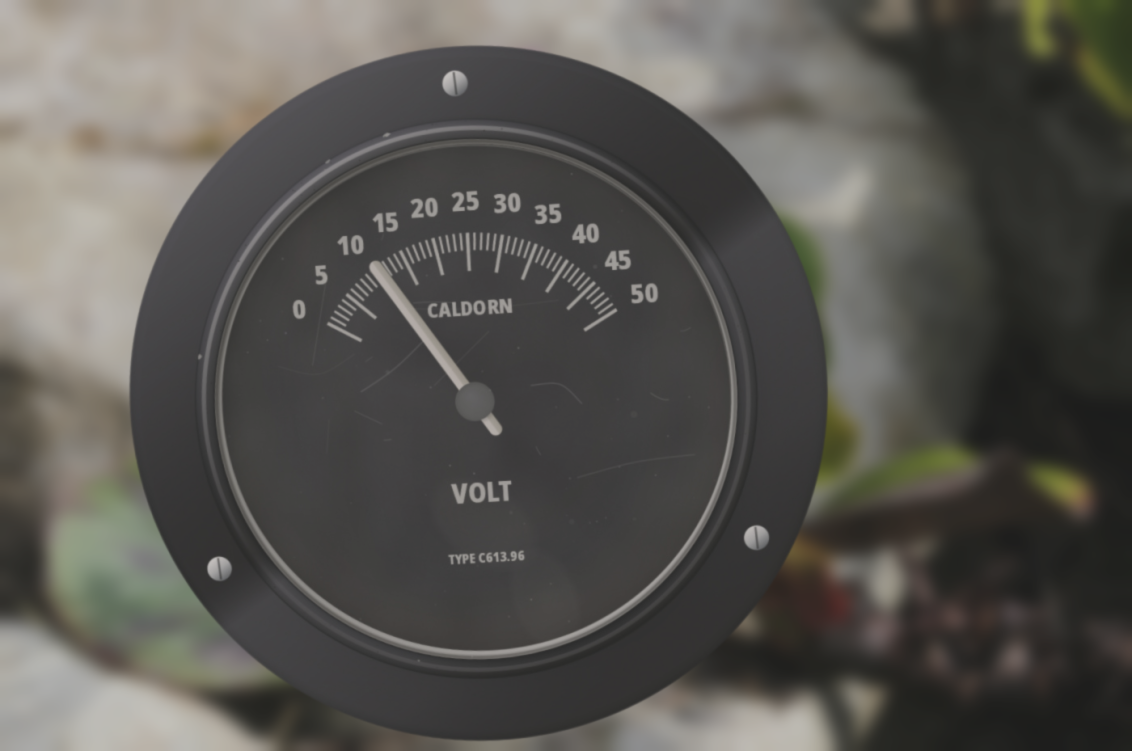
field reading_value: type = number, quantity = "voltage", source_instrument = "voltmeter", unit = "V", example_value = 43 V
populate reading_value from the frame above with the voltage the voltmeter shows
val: 11 V
